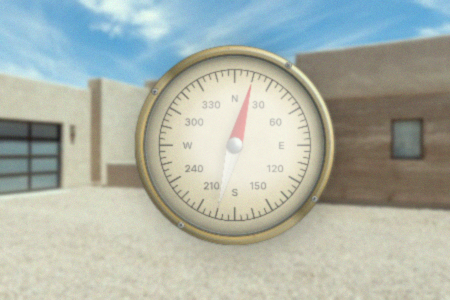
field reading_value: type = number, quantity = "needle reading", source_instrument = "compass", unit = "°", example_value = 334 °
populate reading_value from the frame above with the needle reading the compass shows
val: 15 °
